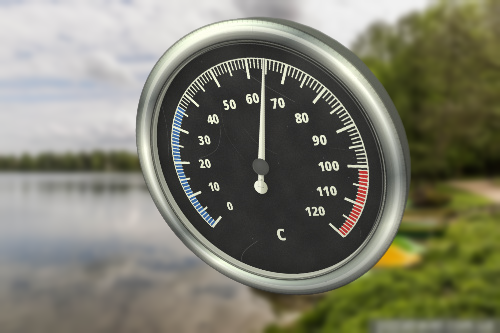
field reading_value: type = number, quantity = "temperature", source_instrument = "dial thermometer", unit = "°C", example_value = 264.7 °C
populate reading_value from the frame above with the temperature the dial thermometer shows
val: 65 °C
